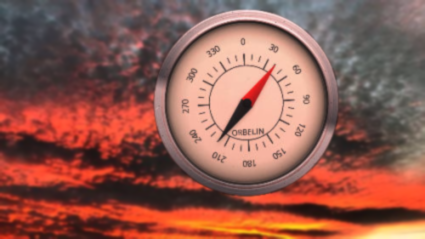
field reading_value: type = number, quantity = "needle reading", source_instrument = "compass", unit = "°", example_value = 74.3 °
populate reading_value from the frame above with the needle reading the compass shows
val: 40 °
